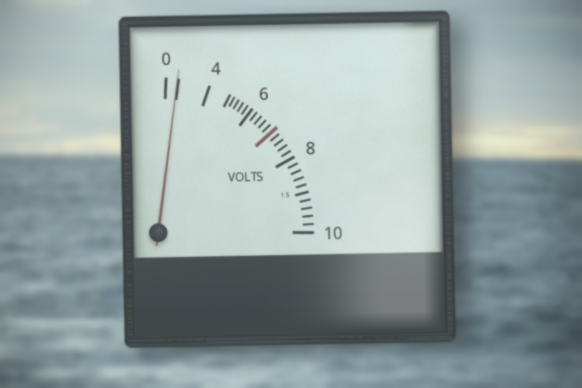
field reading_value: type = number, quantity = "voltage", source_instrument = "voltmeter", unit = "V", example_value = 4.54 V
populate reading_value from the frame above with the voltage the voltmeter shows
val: 2 V
